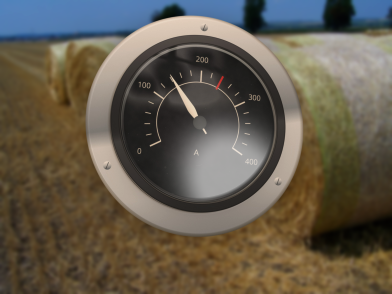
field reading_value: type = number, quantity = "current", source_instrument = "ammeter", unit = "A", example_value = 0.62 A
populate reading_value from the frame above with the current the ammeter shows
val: 140 A
